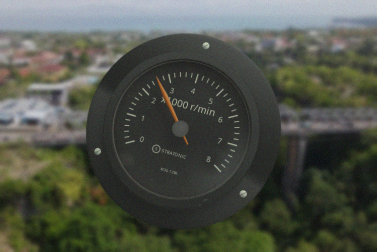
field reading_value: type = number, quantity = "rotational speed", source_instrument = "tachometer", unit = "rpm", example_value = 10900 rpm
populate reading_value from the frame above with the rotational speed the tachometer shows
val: 2600 rpm
